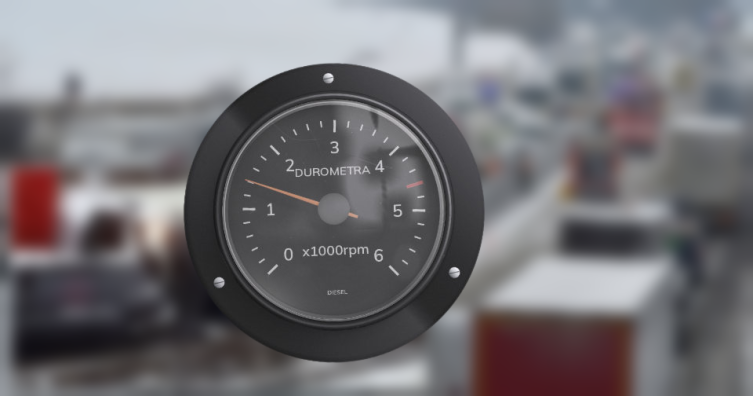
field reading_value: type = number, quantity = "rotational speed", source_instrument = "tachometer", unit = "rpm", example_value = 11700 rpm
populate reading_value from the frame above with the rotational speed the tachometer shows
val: 1400 rpm
